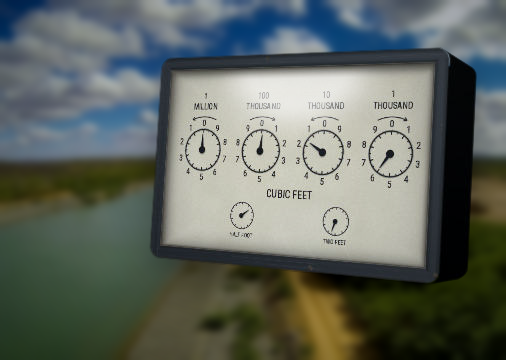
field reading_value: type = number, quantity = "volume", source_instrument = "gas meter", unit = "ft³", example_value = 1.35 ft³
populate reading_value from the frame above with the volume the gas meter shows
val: 1600 ft³
